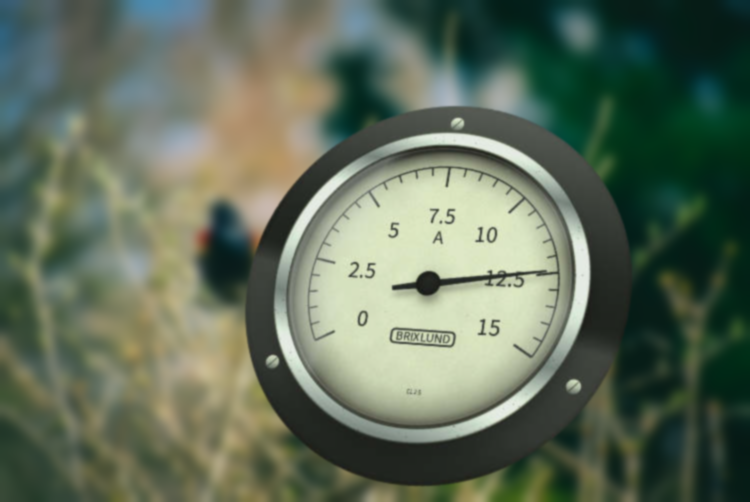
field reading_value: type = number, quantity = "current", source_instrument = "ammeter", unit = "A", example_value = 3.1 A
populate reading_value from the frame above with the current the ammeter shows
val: 12.5 A
